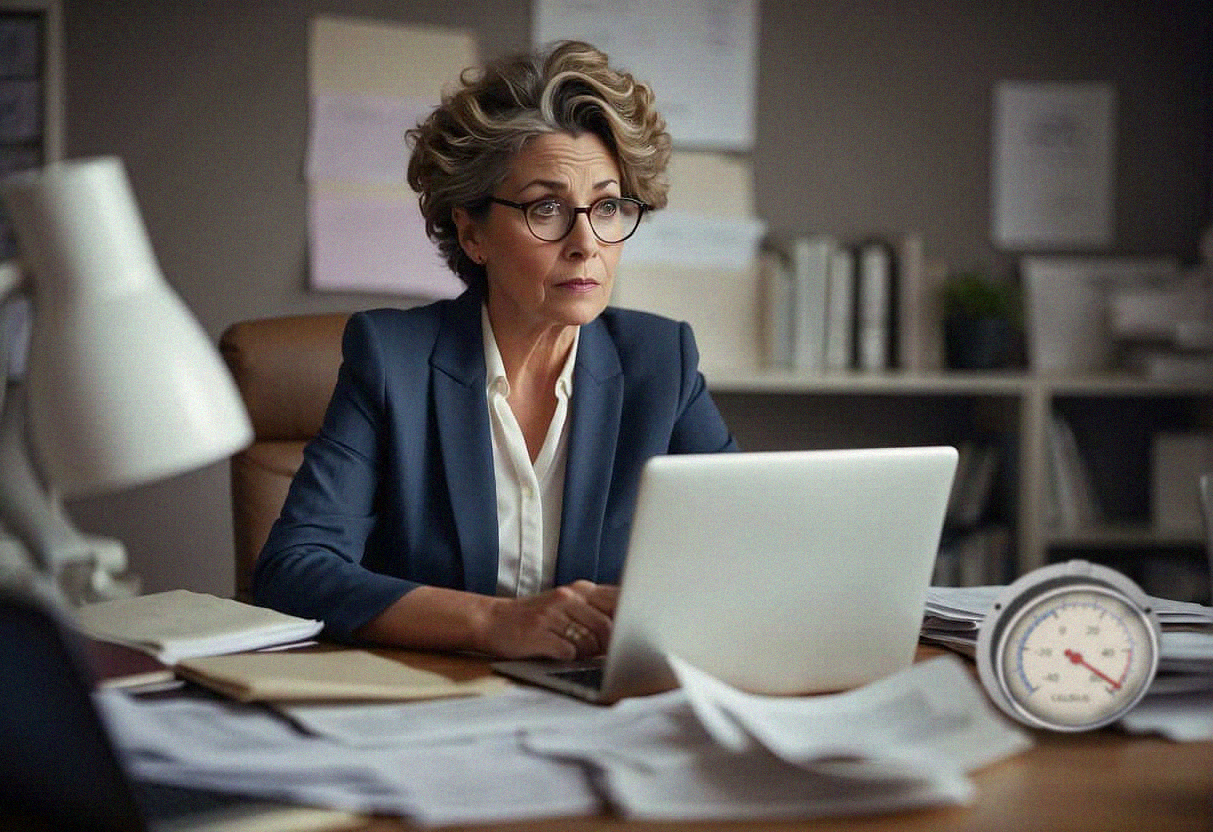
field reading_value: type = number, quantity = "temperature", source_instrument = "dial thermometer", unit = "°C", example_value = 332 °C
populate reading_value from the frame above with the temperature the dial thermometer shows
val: 56 °C
